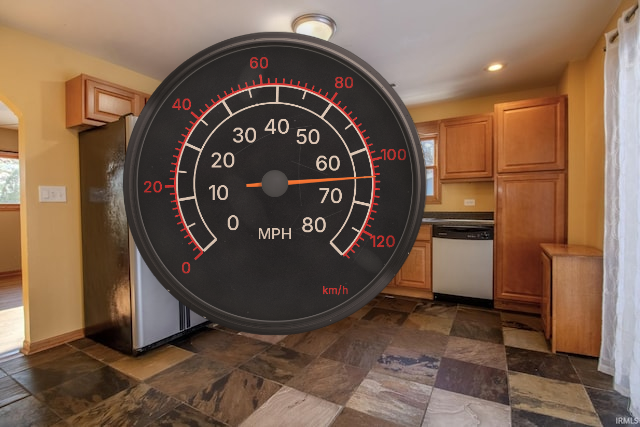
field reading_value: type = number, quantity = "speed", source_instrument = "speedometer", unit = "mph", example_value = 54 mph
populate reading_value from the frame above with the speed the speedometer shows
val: 65 mph
